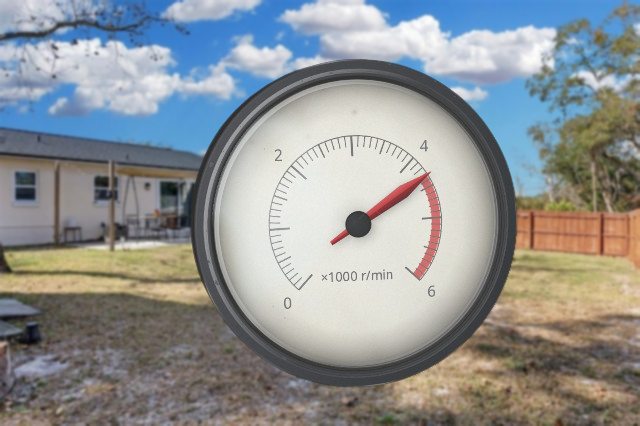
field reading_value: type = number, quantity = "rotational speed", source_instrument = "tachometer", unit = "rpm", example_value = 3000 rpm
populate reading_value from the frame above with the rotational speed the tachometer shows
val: 4300 rpm
